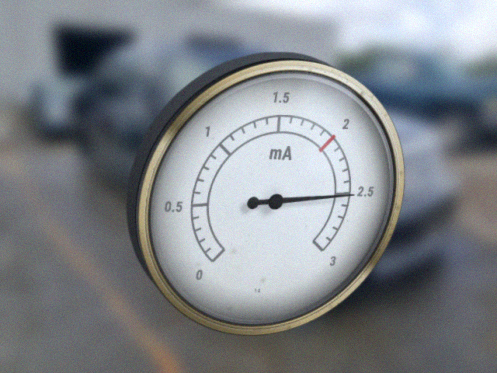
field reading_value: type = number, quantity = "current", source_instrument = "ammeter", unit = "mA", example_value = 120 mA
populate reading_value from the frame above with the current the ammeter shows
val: 2.5 mA
